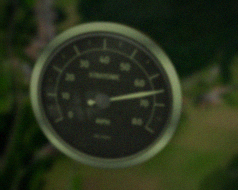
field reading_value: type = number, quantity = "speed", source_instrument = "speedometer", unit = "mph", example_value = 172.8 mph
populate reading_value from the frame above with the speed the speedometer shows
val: 65 mph
